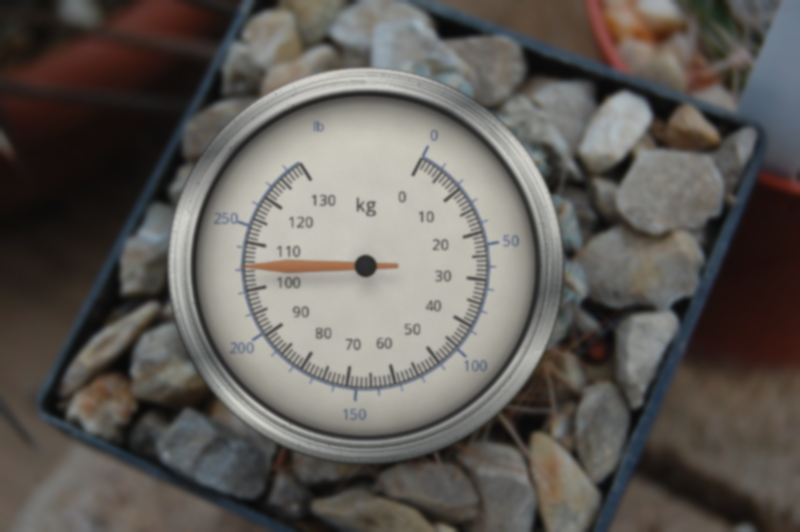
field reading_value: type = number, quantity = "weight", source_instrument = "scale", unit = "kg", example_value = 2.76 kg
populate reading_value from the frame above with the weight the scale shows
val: 105 kg
